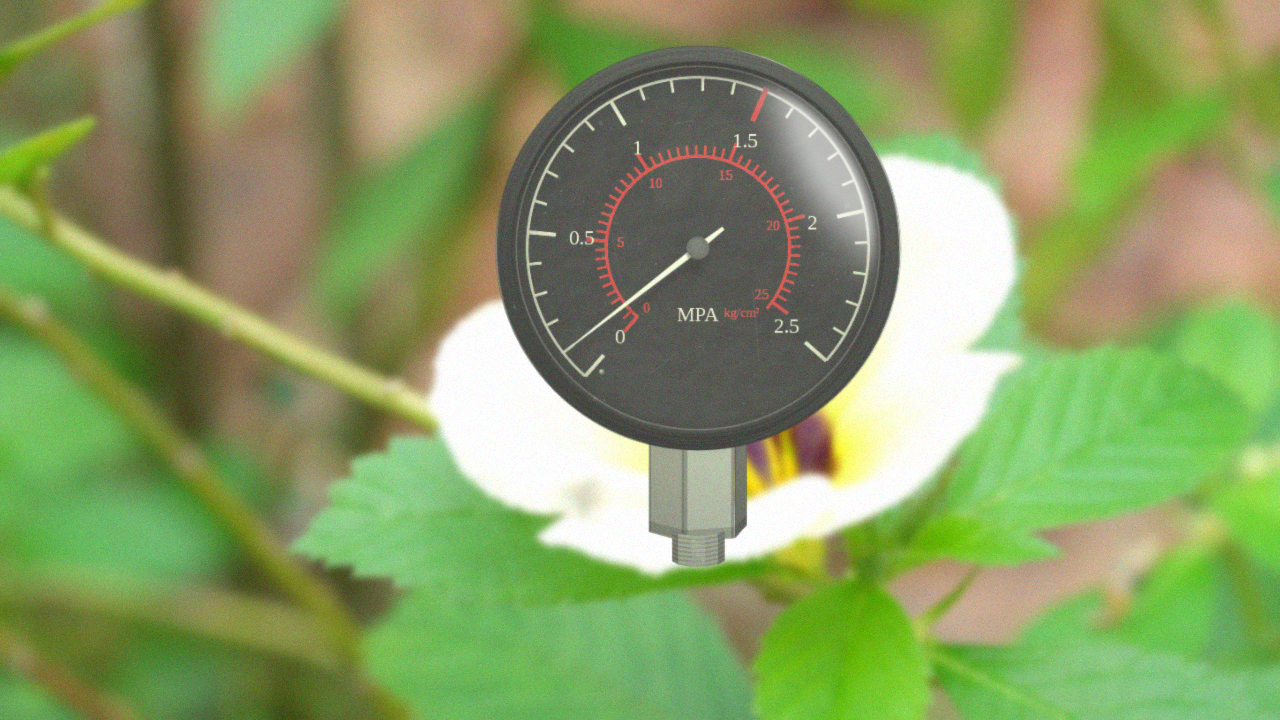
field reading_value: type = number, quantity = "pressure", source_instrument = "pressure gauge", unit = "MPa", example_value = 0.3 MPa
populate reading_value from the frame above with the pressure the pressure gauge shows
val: 0.1 MPa
